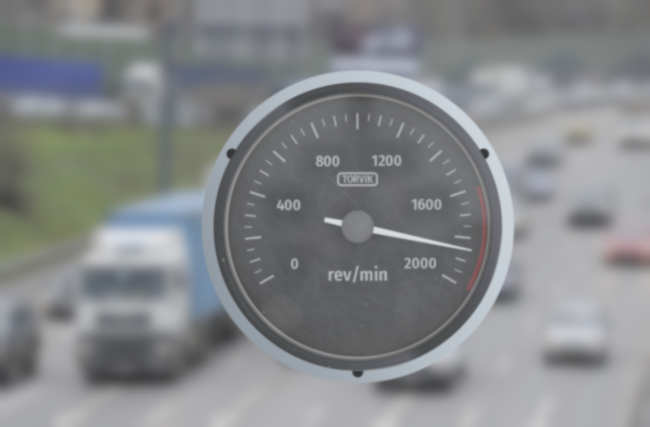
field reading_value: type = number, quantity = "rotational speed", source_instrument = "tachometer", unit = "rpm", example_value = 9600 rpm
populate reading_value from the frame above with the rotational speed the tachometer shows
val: 1850 rpm
